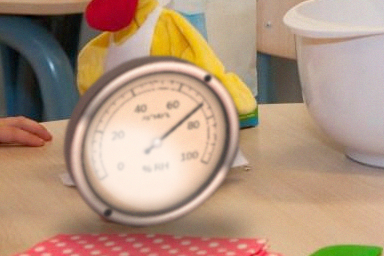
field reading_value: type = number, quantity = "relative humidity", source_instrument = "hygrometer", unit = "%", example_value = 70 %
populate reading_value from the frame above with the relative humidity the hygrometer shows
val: 72 %
